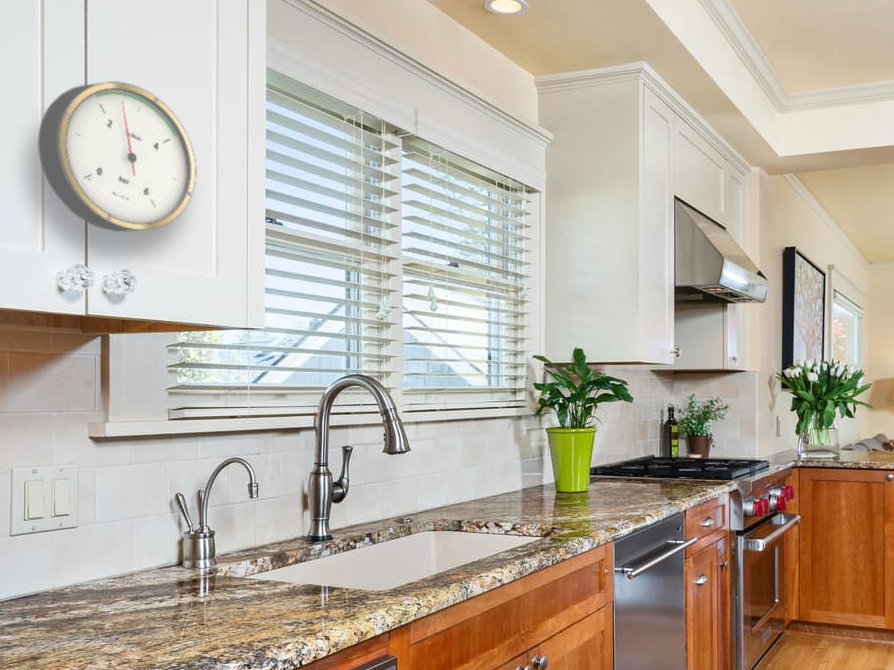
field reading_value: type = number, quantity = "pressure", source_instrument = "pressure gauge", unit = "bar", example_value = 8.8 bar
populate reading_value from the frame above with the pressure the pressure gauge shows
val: 2.5 bar
